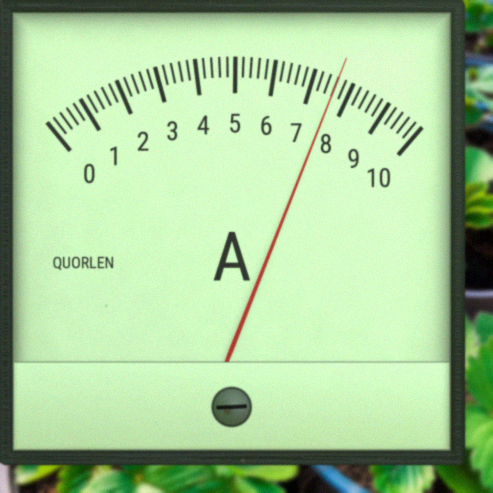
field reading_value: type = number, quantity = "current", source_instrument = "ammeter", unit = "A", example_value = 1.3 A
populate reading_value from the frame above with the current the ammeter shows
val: 7.6 A
